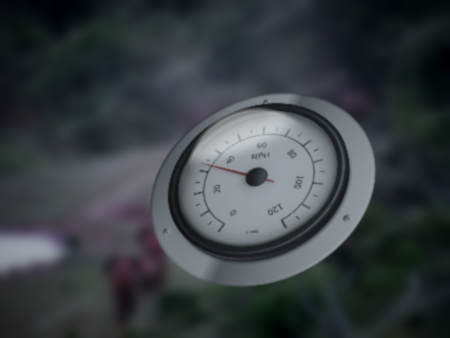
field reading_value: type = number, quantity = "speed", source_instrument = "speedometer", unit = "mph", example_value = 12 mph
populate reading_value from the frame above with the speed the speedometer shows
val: 32.5 mph
